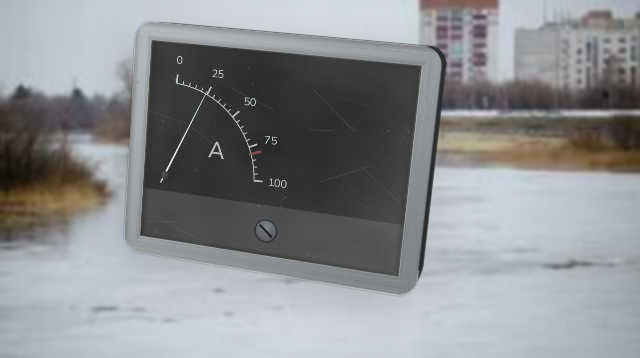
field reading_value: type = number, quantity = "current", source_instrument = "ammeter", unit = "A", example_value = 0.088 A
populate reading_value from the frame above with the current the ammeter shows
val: 25 A
